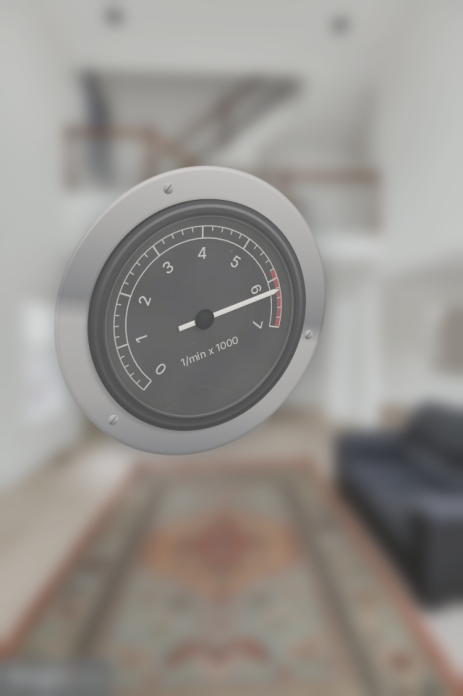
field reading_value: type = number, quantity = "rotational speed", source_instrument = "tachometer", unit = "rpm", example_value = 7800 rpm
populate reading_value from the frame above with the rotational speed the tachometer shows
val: 6200 rpm
